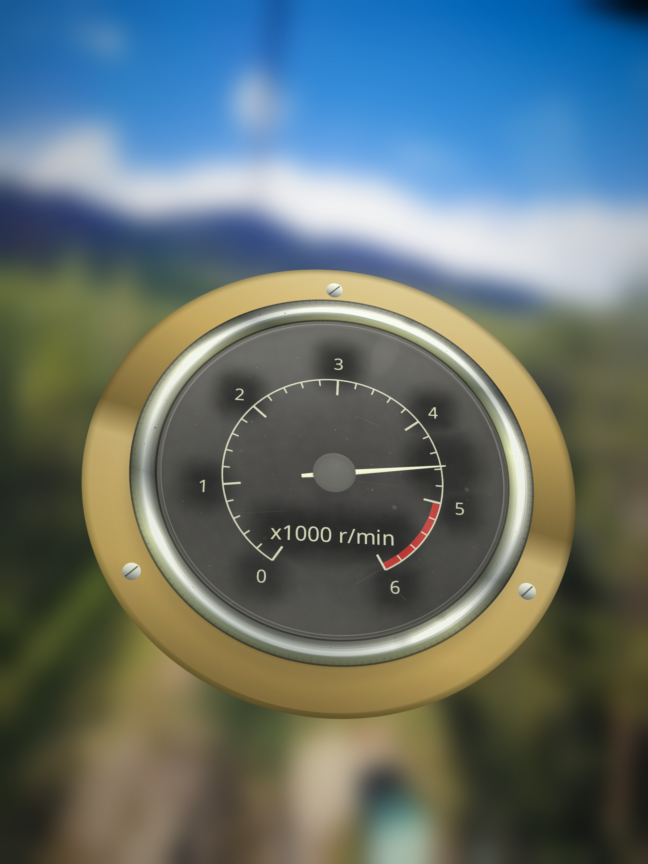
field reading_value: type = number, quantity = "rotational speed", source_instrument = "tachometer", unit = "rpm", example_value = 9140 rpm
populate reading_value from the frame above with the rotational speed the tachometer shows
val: 4600 rpm
